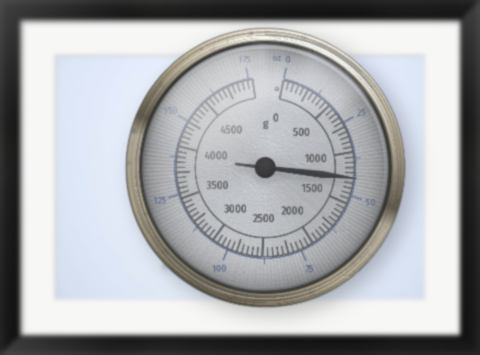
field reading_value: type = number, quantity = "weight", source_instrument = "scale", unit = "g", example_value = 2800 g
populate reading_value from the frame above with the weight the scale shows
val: 1250 g
